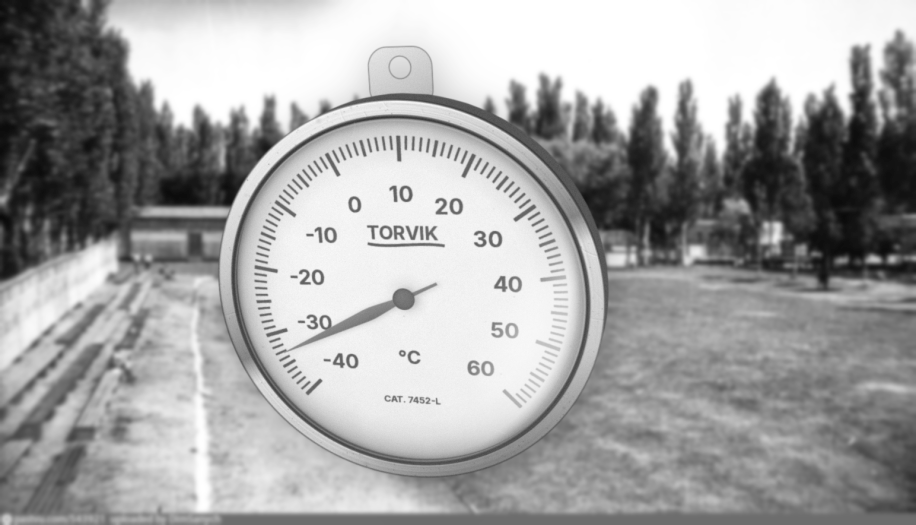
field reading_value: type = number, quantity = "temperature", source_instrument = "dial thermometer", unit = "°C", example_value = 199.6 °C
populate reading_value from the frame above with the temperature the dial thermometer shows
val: -33 °C
